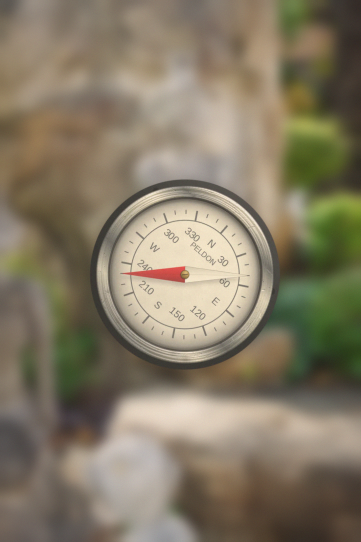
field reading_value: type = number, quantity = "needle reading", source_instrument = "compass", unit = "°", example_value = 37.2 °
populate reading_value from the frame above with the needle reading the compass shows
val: 230 °
